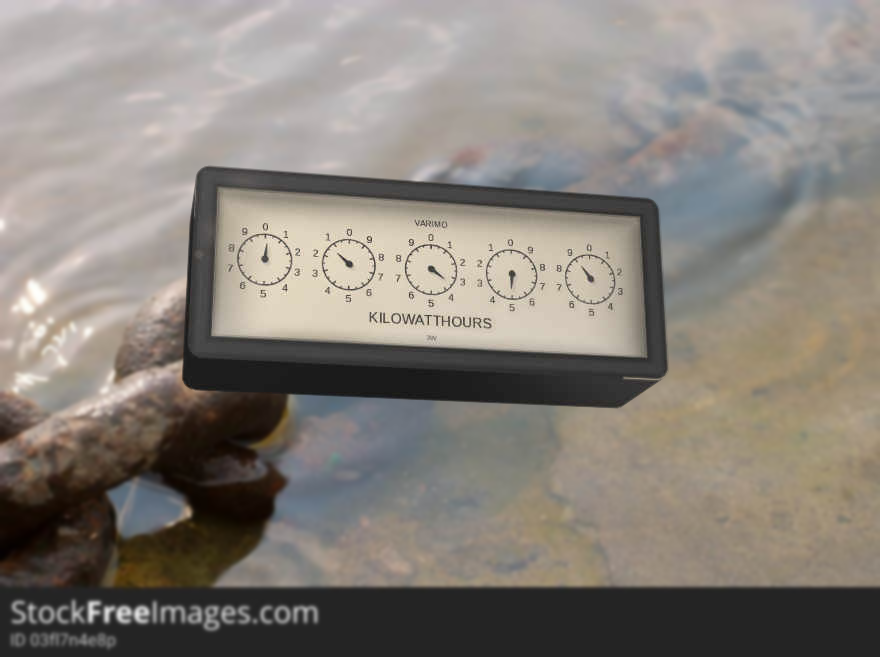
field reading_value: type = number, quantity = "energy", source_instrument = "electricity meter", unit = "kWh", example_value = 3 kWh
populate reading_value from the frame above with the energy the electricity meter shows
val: 1349 kWh
